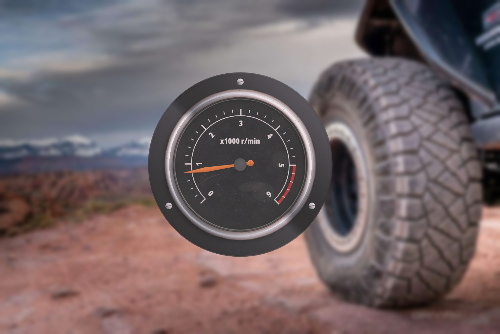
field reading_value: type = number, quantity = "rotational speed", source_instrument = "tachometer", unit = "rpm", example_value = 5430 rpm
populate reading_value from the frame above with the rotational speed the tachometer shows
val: 800 rpm
